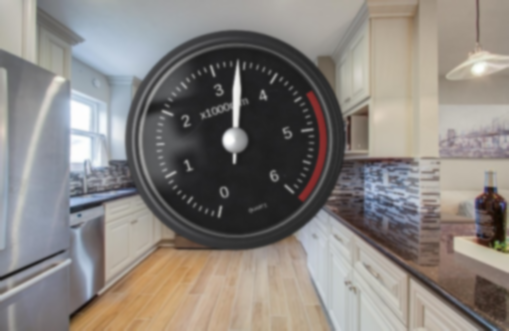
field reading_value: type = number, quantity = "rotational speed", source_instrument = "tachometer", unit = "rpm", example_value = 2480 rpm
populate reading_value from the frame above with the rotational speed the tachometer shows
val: 3400 rpm
